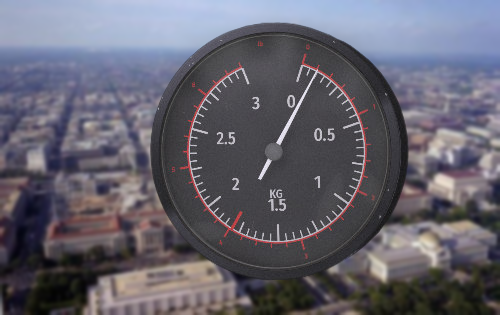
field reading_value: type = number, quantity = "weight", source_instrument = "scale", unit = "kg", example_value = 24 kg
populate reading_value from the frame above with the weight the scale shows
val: 0.1 kg
